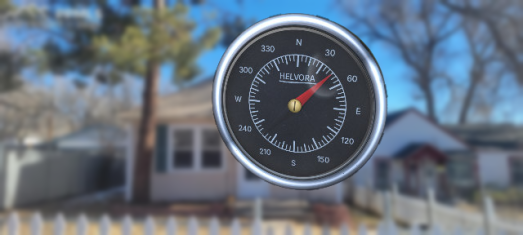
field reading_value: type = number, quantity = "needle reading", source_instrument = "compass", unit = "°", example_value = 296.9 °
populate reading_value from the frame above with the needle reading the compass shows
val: 45 °
